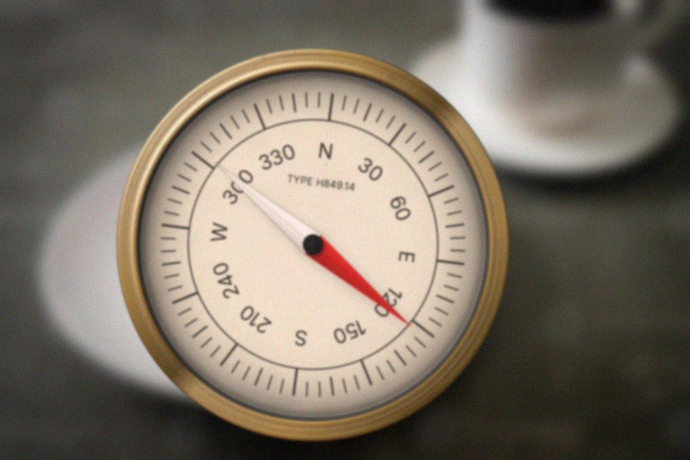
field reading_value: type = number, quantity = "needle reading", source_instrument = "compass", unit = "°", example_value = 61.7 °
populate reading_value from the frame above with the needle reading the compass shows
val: 122.5 °
